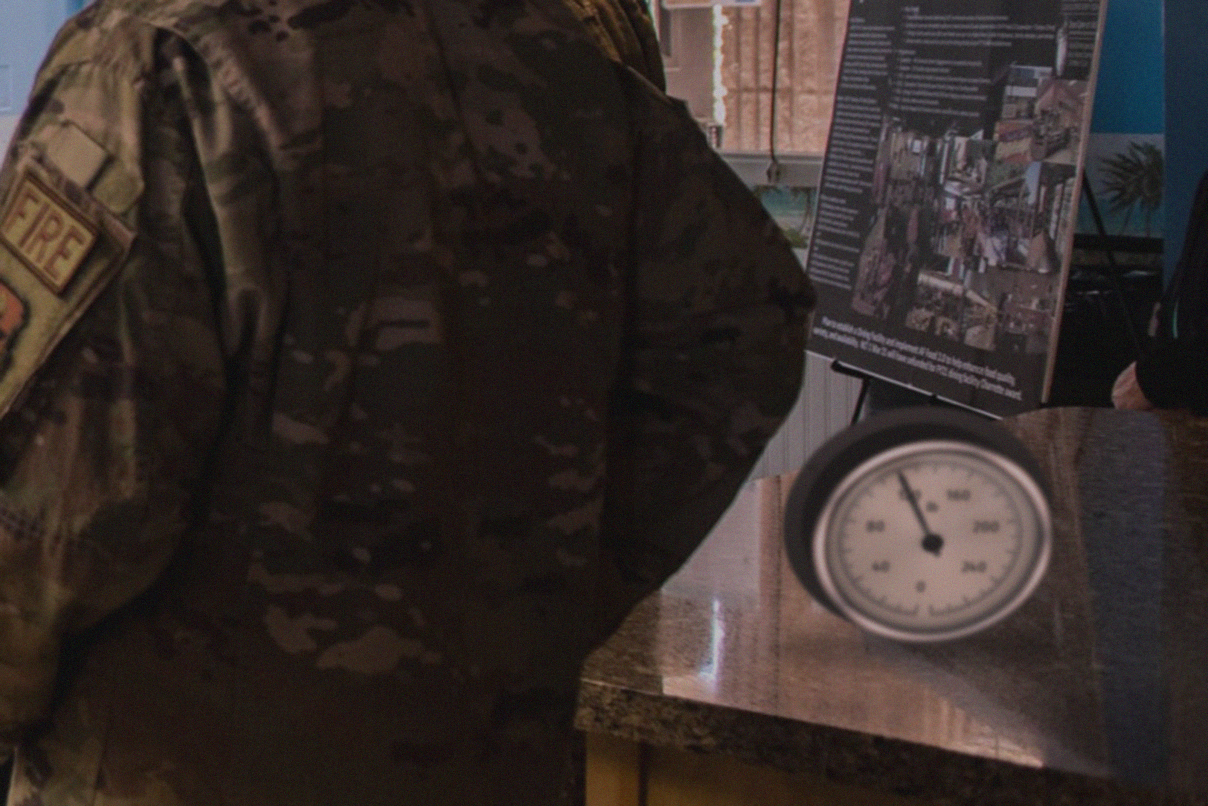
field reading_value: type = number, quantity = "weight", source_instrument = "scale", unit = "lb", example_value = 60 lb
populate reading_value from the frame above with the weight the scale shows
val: 120 lb
